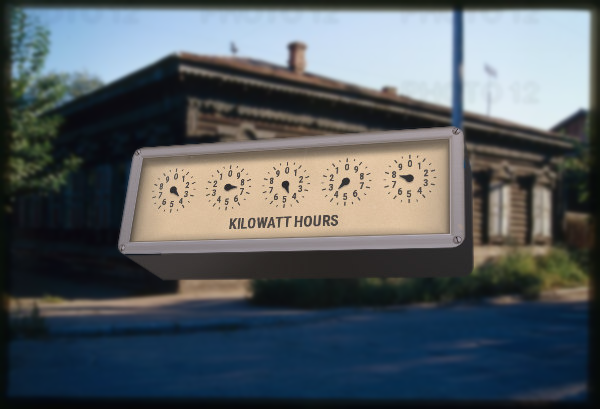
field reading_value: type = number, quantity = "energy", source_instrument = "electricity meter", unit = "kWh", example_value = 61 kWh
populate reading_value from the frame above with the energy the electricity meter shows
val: 37438 kWh
